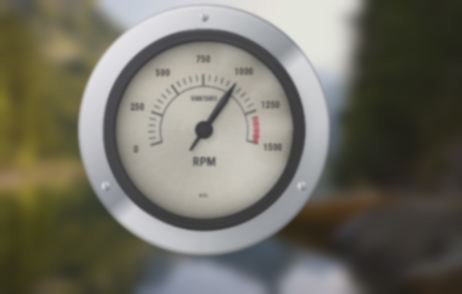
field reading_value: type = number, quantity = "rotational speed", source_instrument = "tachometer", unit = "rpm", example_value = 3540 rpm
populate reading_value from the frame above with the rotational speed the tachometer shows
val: 1000 rpm
